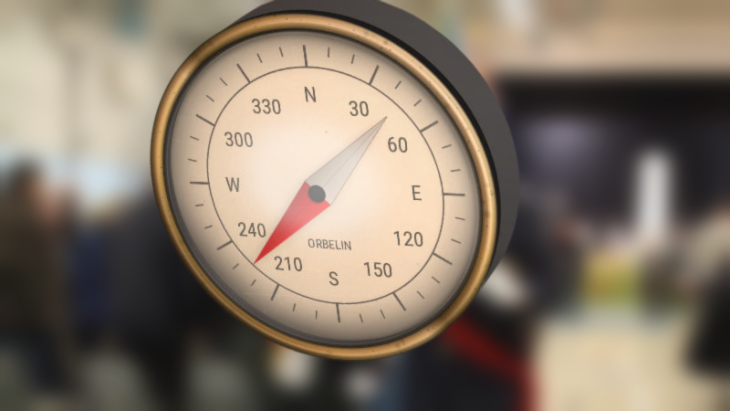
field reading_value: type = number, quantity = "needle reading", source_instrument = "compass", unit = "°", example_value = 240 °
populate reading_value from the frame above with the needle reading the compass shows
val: 225 °
